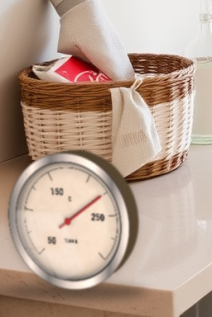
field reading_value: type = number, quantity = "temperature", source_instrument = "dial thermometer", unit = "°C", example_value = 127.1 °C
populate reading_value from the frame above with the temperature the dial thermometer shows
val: 225 °C
